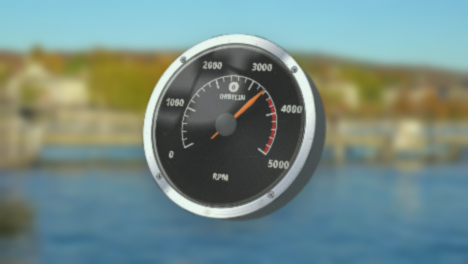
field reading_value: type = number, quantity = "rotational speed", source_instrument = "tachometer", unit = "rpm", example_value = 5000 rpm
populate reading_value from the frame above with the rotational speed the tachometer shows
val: 3400 rpm
